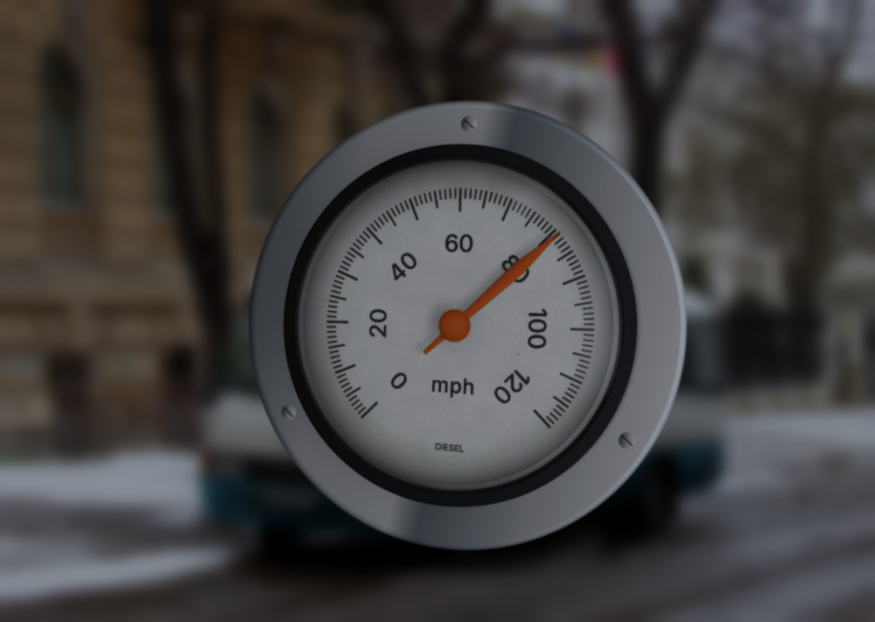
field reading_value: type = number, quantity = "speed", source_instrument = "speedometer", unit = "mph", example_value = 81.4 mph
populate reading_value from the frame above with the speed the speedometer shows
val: 81 mph
